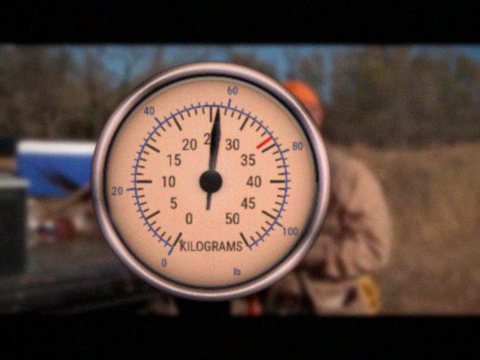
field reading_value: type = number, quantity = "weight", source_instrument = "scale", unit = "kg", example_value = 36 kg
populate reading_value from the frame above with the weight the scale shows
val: 26 kg
